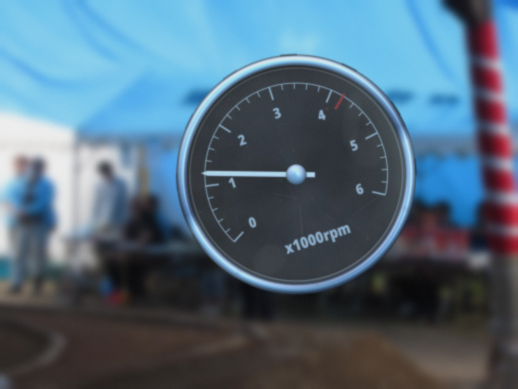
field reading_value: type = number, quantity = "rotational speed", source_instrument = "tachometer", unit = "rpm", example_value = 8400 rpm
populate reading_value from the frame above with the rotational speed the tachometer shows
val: 1200 rpm
